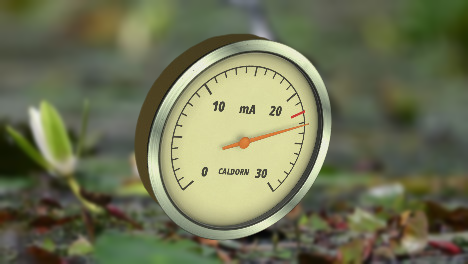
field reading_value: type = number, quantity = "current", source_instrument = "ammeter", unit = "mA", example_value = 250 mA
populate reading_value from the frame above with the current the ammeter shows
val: 23 mA
